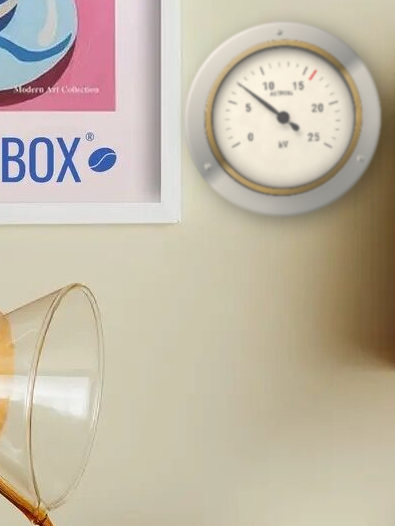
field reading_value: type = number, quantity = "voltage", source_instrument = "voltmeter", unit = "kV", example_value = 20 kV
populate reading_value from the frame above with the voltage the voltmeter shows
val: 7 kV
